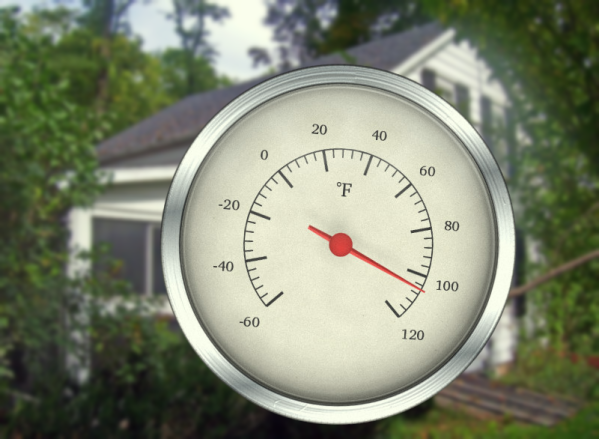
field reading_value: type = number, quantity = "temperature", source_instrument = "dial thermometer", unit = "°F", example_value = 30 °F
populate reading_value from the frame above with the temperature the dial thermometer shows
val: 106 °F
